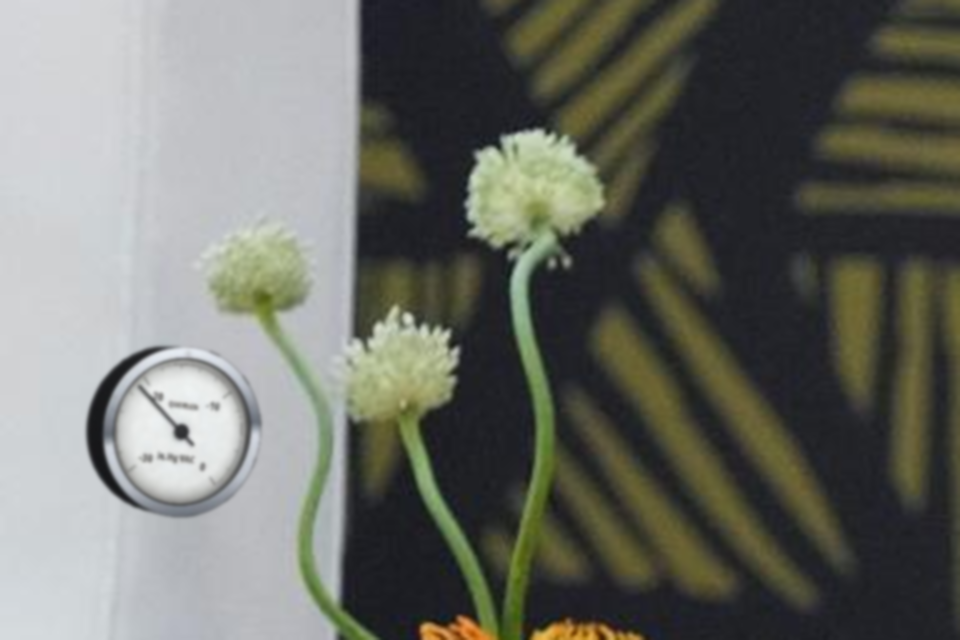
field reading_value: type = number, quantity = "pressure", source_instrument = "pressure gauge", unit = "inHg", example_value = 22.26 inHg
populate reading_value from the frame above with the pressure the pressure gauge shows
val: -21 inHg
